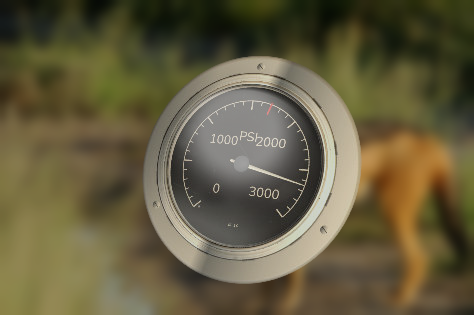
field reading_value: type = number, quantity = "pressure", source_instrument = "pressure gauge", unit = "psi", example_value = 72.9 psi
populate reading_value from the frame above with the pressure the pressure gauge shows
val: 2650 psi
